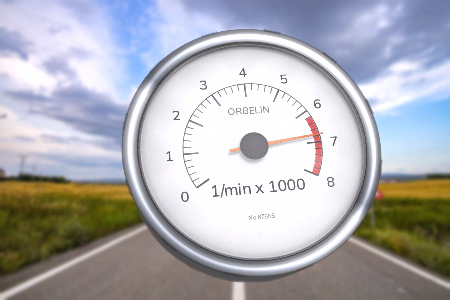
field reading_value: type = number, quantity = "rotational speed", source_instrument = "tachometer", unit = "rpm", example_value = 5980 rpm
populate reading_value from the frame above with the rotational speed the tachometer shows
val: 6800 rpm
